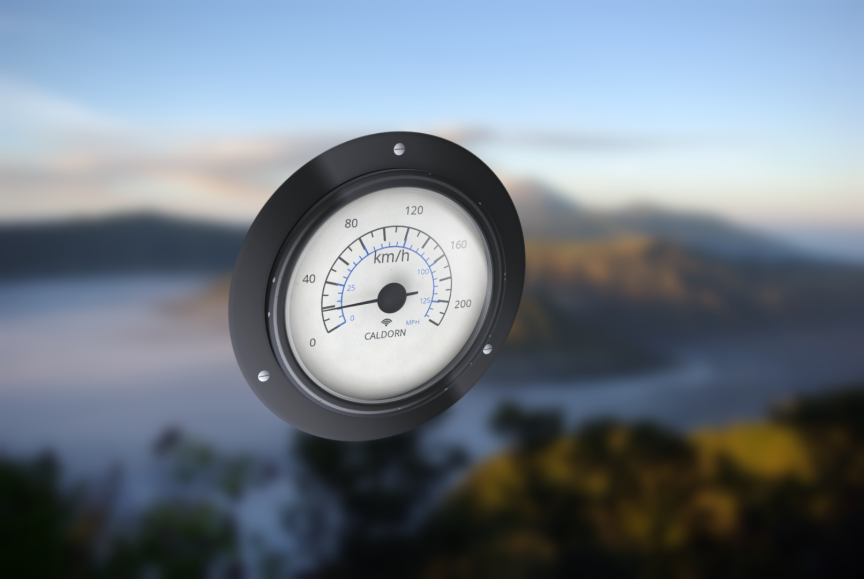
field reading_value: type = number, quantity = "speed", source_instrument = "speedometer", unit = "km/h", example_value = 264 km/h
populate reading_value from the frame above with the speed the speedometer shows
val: 20 km/h
